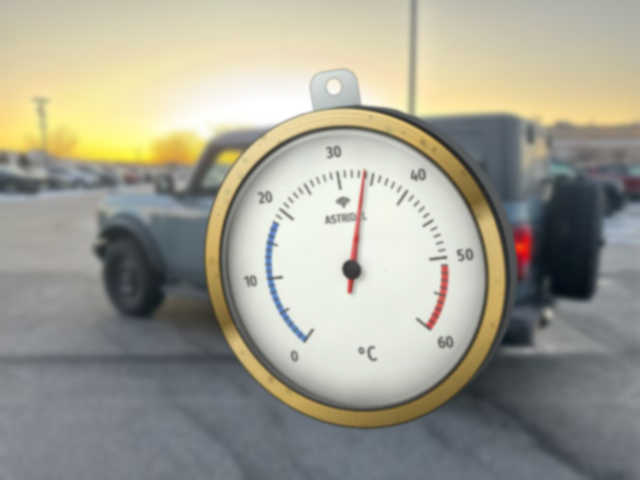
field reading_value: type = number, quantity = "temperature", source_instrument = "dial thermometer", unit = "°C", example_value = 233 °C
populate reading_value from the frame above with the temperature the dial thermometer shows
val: 34 °C
